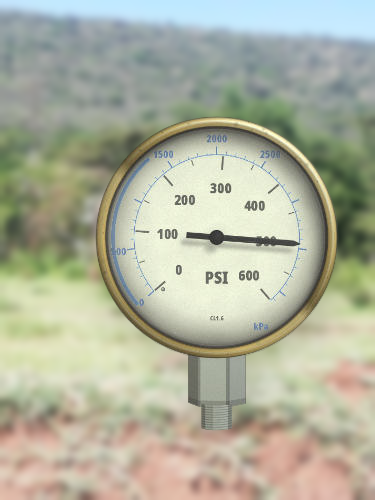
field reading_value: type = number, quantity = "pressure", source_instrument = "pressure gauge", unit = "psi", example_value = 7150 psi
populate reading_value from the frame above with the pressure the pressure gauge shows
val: 500 psi
